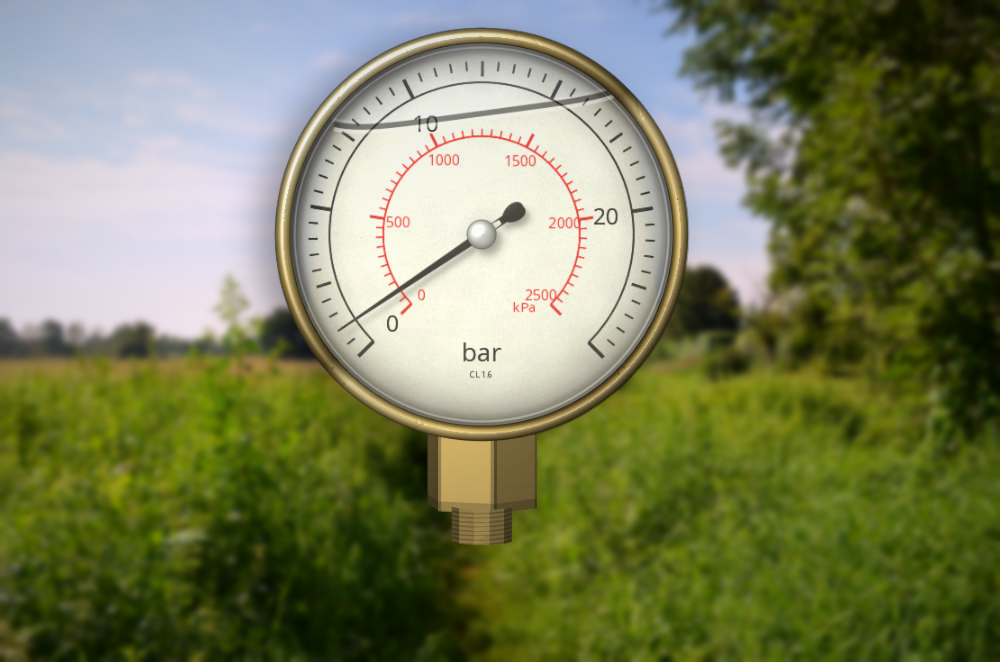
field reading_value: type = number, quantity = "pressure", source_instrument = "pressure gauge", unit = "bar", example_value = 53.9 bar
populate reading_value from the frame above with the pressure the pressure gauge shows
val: 1 bar
